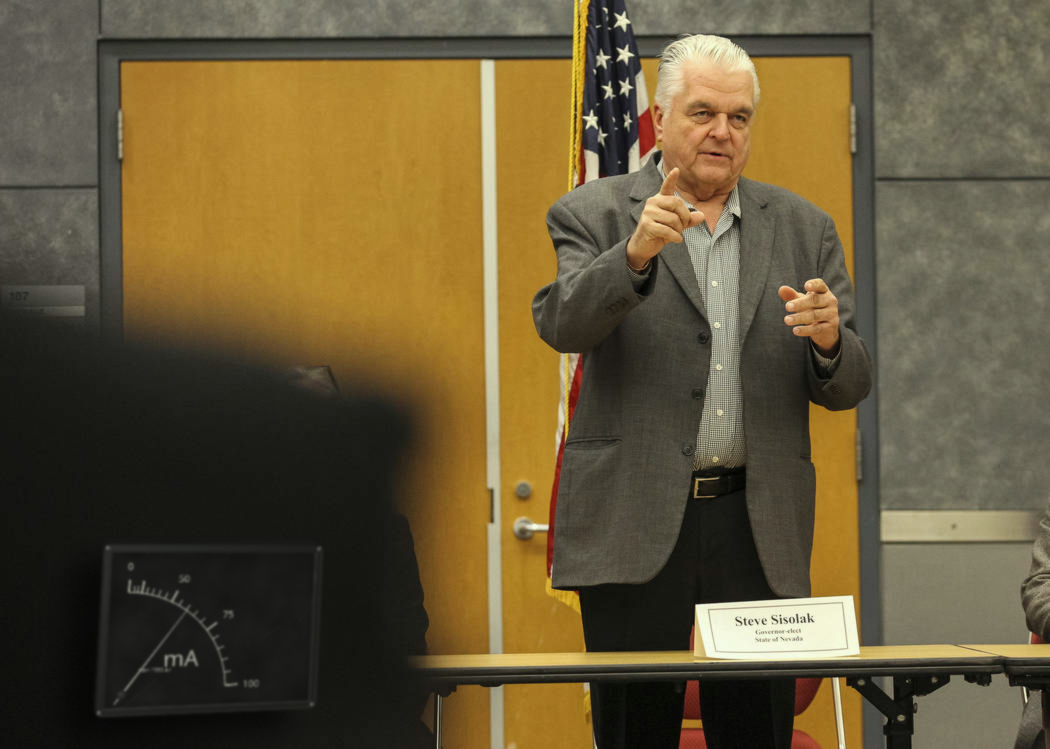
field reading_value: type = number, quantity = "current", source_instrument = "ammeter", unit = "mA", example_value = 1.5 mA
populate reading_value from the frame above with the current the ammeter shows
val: 60 mA
